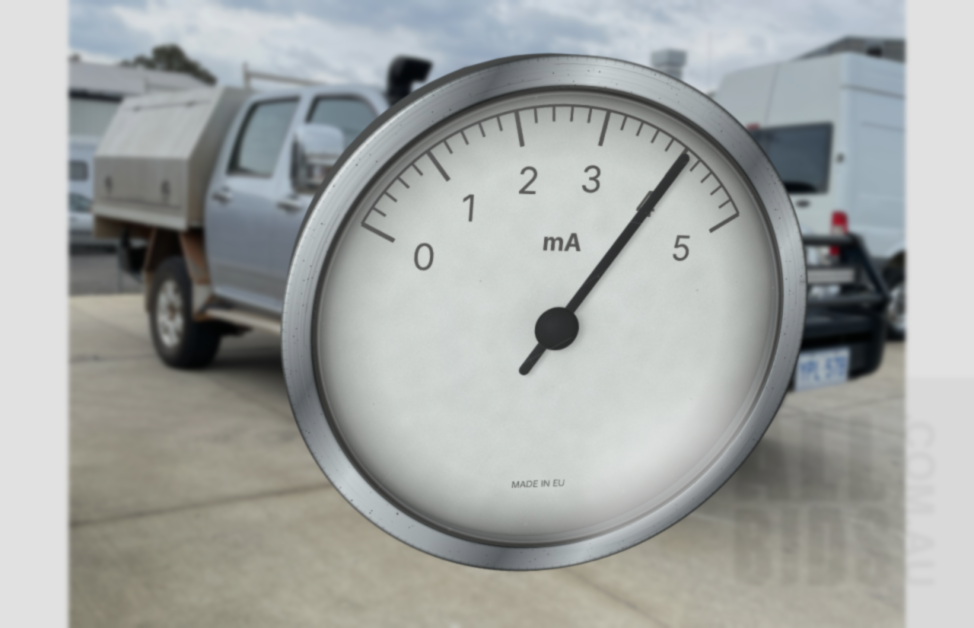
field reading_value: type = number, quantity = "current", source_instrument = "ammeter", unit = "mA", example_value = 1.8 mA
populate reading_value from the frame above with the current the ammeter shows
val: 4 mA
